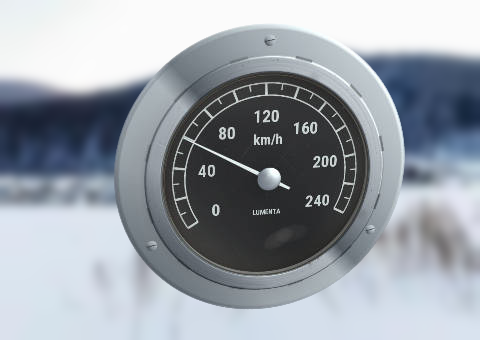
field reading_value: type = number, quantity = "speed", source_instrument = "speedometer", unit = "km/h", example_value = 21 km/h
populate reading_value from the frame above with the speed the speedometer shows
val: 60 km/h
